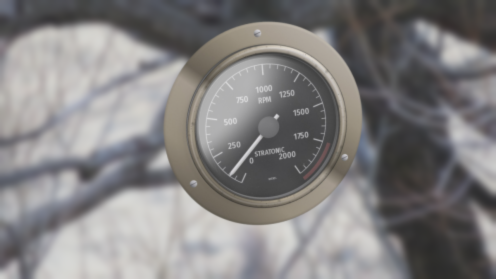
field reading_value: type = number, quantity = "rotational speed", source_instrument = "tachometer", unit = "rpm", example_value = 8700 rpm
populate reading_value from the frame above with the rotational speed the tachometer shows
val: 100 rpm
